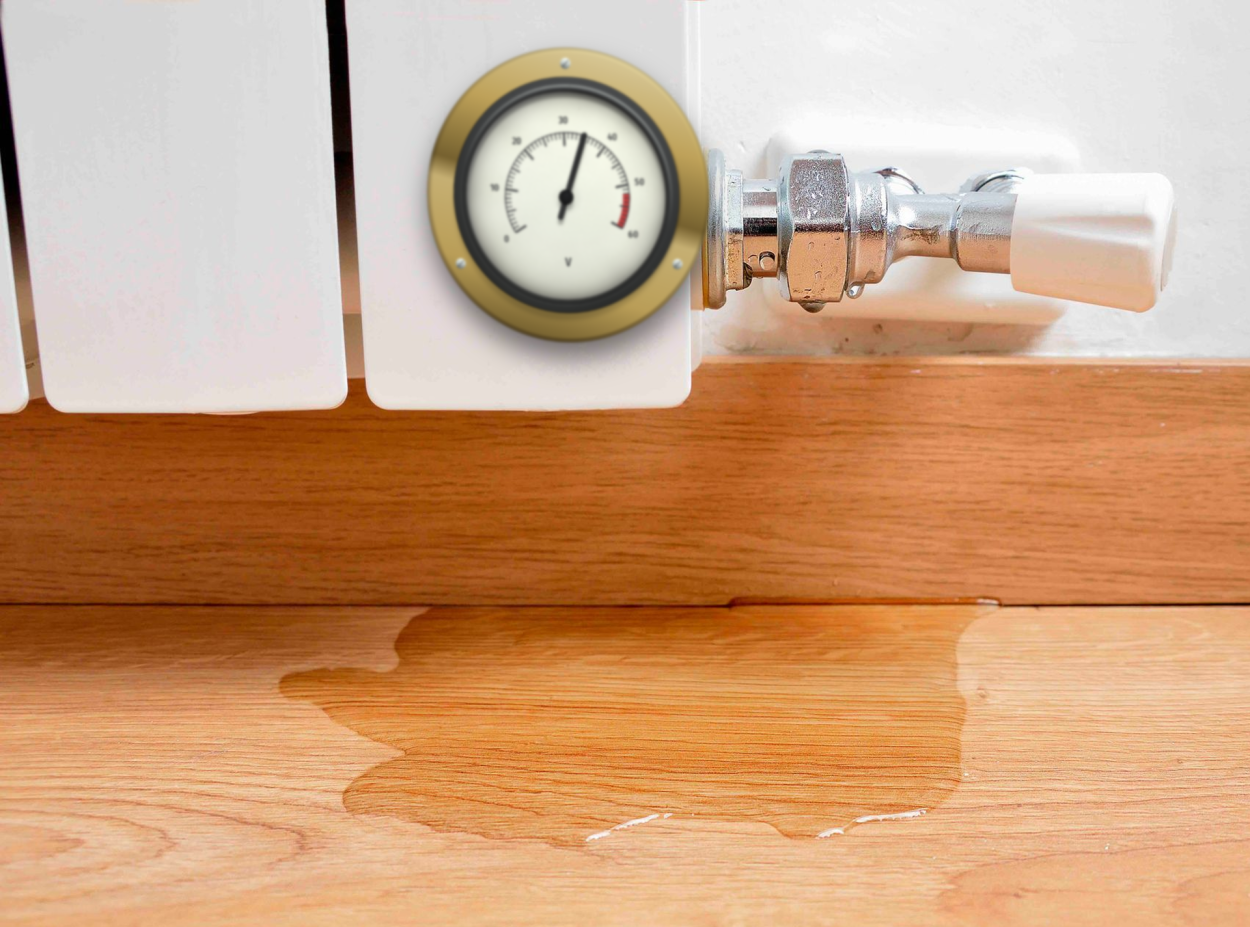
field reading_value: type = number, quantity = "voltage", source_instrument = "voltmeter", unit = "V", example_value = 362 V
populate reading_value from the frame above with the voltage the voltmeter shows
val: 35 V
